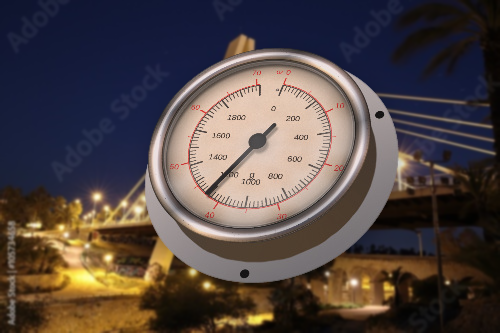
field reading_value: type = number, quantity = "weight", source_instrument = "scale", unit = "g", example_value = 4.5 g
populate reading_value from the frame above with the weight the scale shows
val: 1200 g
